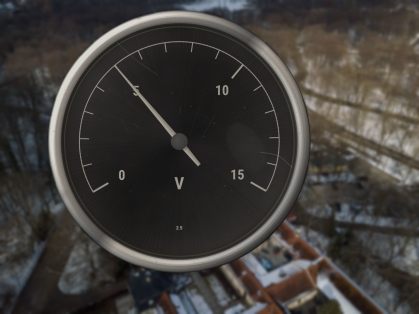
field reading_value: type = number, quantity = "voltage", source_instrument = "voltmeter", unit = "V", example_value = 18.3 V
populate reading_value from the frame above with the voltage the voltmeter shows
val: 5 V
